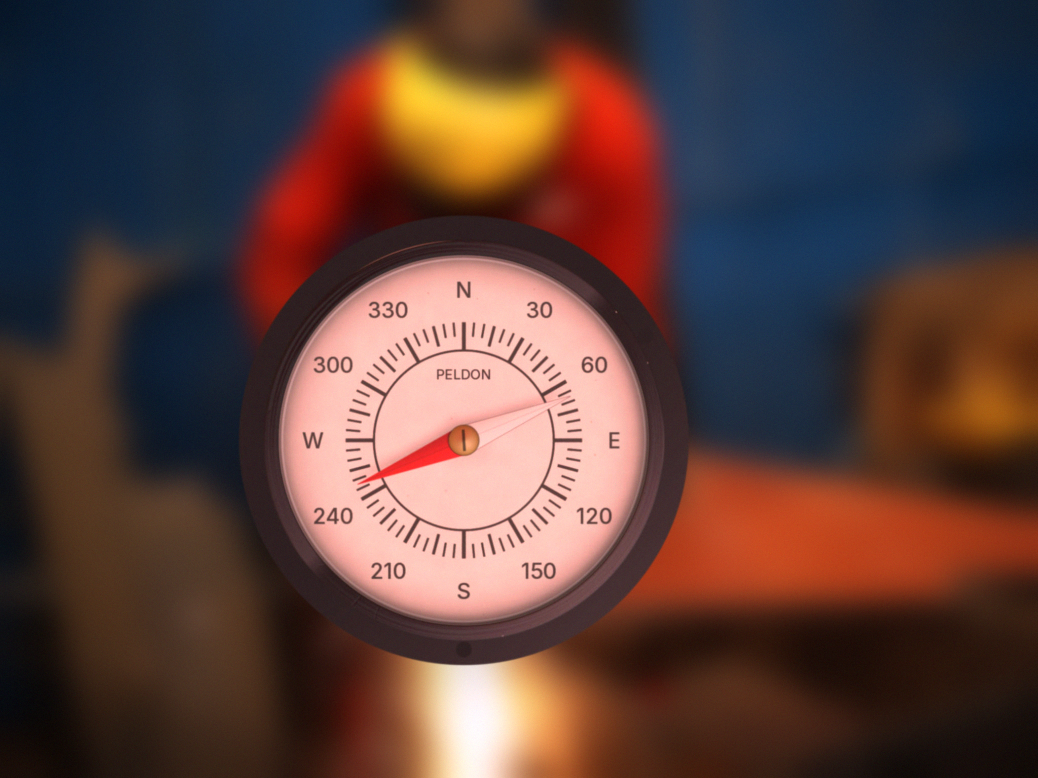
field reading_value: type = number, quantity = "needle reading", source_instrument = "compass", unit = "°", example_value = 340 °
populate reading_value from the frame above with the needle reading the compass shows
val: 247.5 °
